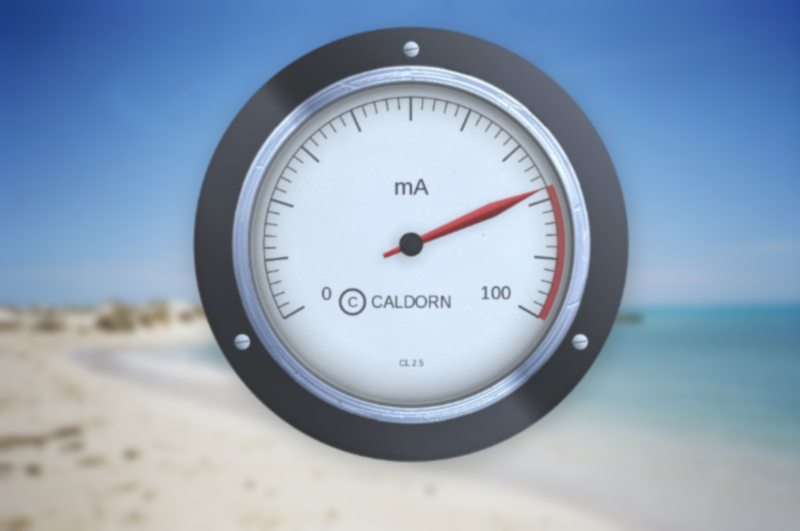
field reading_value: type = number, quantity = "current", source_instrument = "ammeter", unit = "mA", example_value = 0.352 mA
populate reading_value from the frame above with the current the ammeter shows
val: 78 mA
